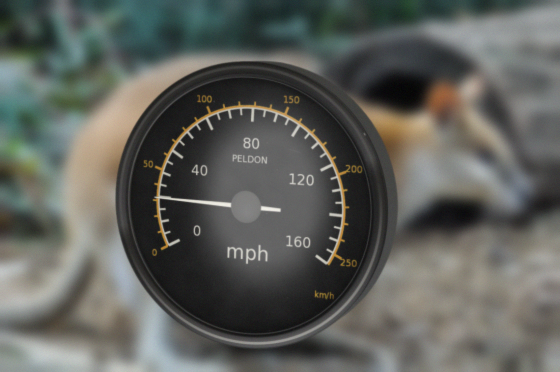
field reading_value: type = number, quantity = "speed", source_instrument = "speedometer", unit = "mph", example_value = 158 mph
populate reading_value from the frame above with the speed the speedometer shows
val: 20 mph
